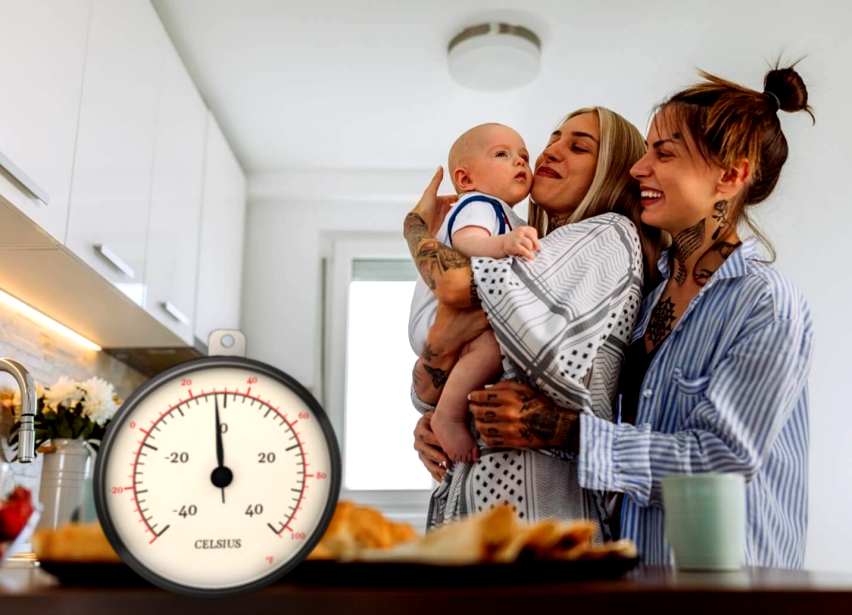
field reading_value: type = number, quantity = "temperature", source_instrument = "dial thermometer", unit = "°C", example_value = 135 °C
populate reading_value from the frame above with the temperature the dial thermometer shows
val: -2 °C
